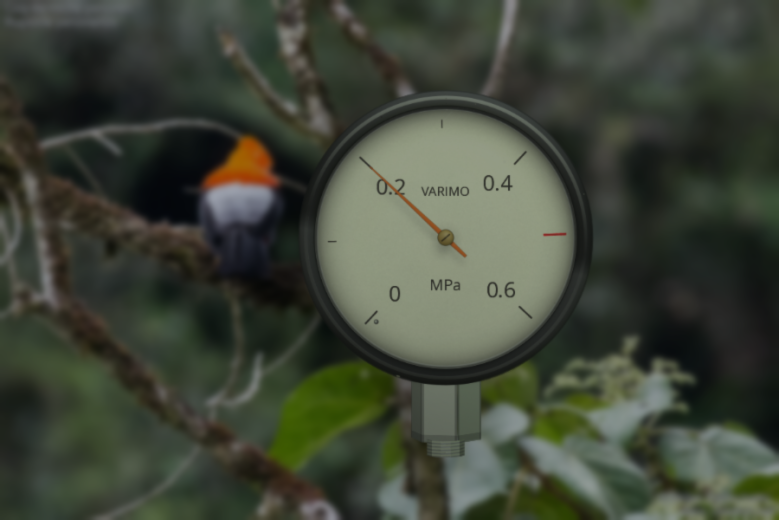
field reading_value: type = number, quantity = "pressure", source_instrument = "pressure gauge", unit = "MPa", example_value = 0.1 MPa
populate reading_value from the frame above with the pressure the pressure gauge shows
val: 0.2 MPa
